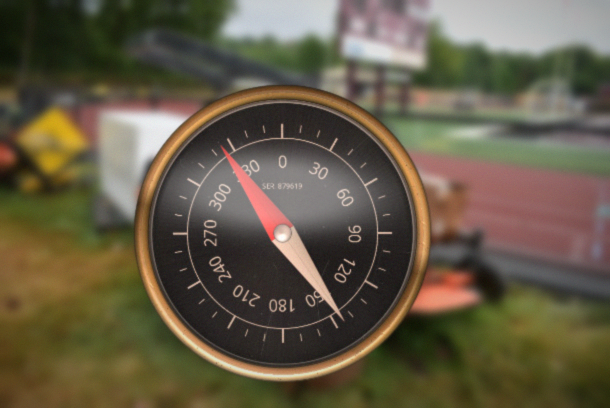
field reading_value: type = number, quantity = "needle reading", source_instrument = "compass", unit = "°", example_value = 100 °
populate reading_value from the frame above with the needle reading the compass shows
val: 325 °
